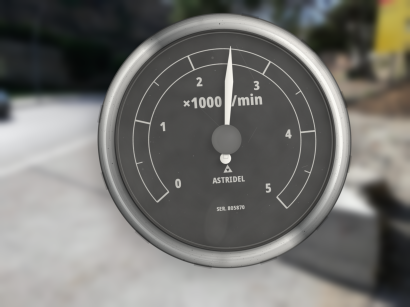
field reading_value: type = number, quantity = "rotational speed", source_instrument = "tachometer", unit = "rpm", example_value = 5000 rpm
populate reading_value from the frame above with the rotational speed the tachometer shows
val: 2500 rpm
